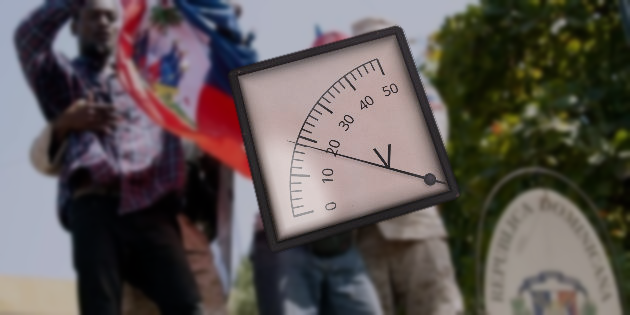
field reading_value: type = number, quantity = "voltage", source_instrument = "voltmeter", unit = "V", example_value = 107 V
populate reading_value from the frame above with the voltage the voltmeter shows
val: 18 V
